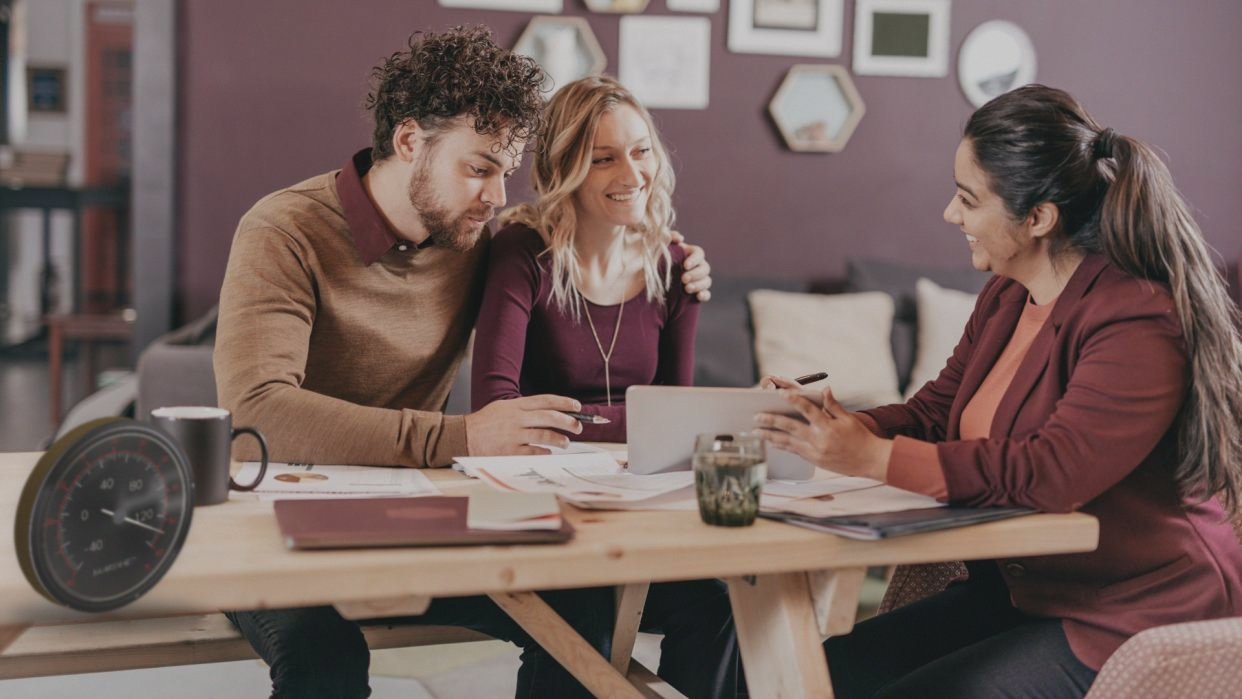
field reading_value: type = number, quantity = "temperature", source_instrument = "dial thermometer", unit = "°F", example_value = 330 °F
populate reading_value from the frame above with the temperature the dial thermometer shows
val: 130 °F
